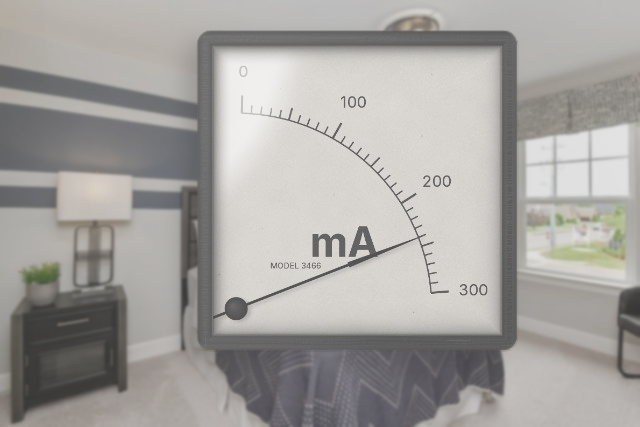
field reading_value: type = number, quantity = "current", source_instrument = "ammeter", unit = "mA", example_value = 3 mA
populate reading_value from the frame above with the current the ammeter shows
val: 240 mA
